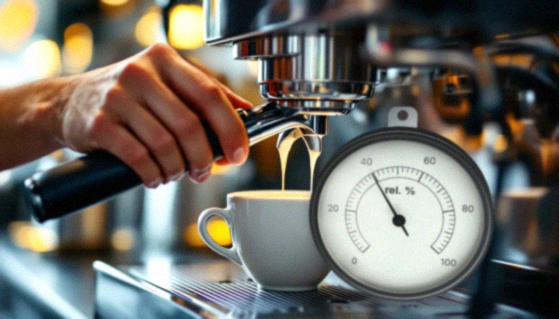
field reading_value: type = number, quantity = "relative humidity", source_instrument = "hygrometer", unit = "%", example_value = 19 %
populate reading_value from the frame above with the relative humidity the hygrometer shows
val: 40 %
